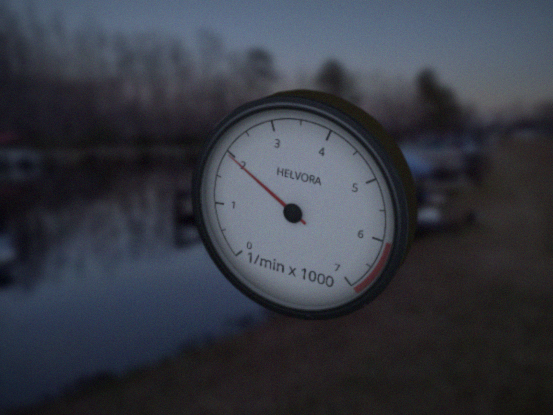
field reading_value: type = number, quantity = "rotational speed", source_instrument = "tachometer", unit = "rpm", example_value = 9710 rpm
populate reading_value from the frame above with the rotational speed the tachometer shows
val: 2000 rpm
